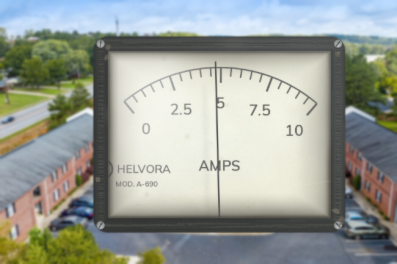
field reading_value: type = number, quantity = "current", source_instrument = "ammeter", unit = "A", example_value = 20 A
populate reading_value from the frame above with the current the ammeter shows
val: 4.75 A
